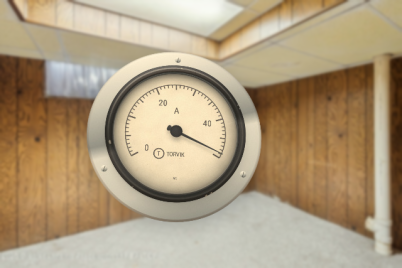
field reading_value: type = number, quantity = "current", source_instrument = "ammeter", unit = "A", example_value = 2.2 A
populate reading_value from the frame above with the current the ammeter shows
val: 49 A
